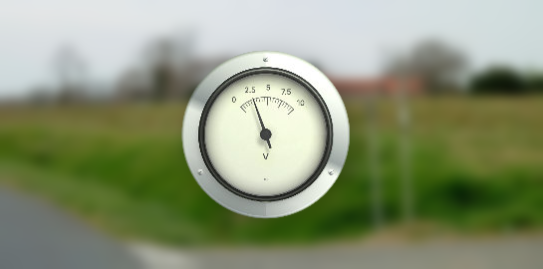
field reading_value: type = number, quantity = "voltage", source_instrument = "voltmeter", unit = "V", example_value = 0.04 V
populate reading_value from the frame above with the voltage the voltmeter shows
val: 2.5 V
